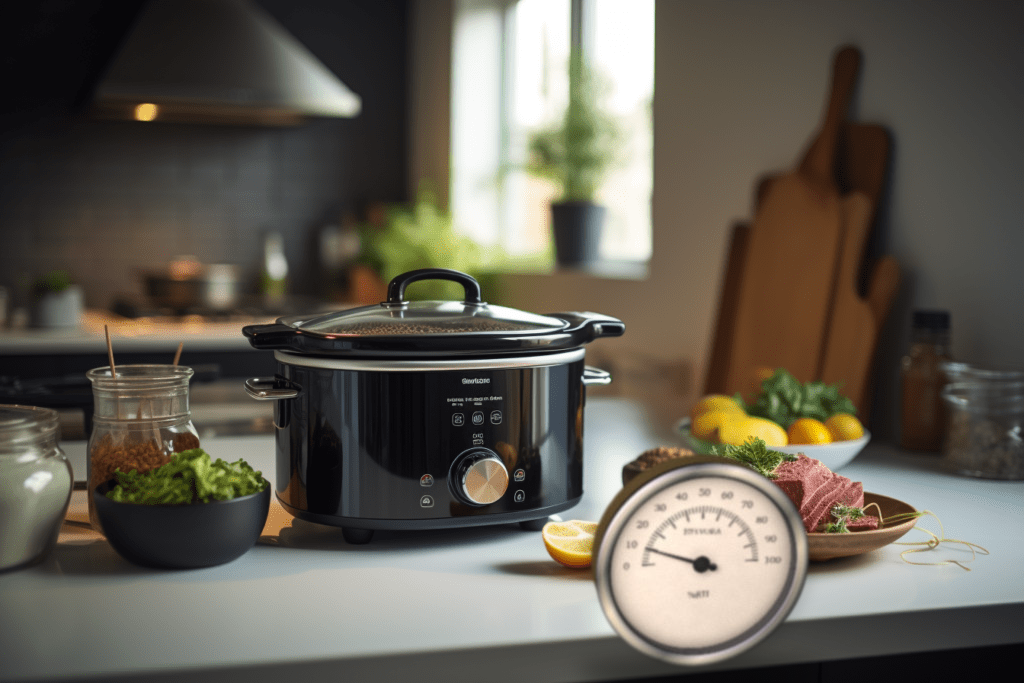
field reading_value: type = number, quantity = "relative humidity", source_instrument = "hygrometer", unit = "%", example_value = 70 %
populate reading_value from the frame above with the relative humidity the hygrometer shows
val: 10 %
